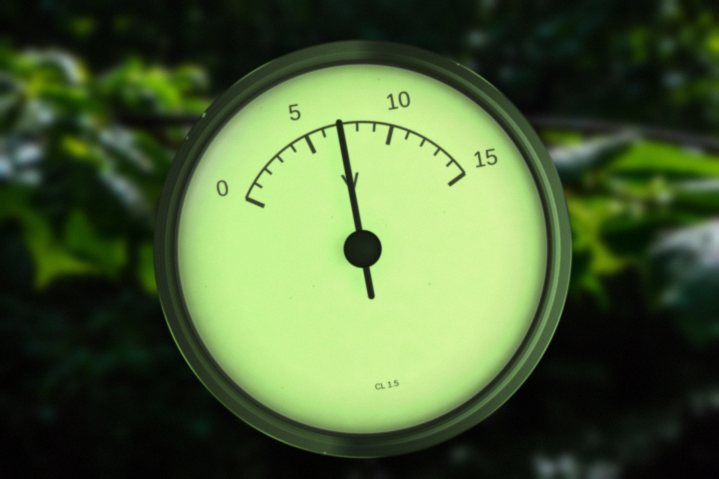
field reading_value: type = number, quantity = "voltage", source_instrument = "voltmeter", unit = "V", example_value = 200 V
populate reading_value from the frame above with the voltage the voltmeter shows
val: 7 V
